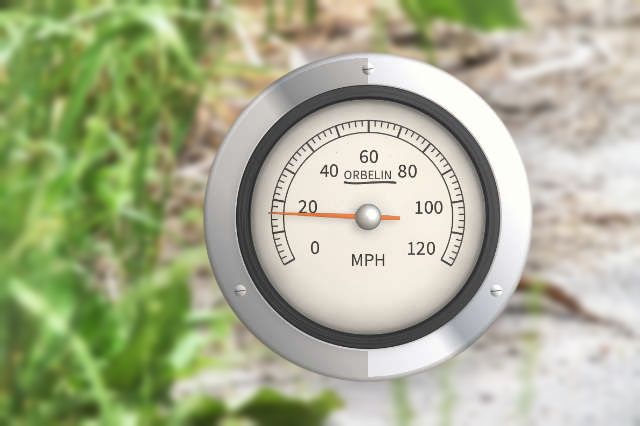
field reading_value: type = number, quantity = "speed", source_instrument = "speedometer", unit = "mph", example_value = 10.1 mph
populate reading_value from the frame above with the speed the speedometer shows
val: 16 mph
